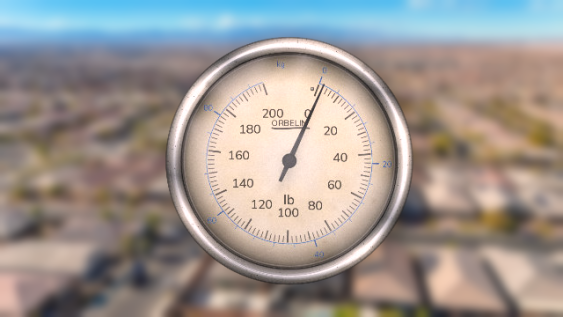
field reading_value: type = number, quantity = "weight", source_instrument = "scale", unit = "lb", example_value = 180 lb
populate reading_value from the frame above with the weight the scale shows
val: 2 lb
